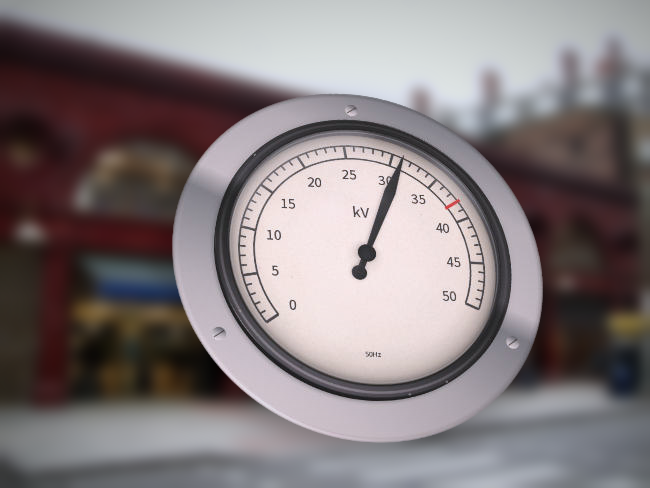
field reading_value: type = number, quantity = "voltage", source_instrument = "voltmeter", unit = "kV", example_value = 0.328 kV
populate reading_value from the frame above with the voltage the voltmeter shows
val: 31 kV
